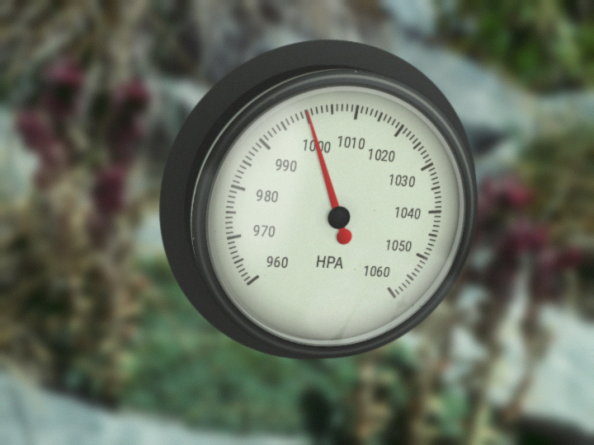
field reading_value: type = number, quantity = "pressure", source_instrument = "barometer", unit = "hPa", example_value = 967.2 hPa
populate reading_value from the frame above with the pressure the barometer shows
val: 1000 hPa
